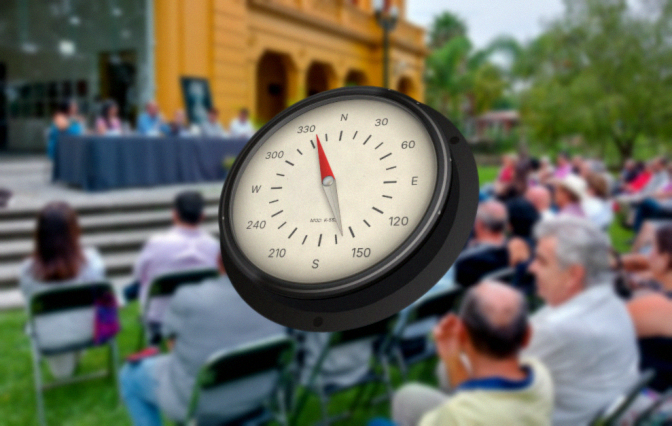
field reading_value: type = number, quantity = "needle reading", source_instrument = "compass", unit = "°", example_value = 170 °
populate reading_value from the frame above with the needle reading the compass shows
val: 337.5 °
